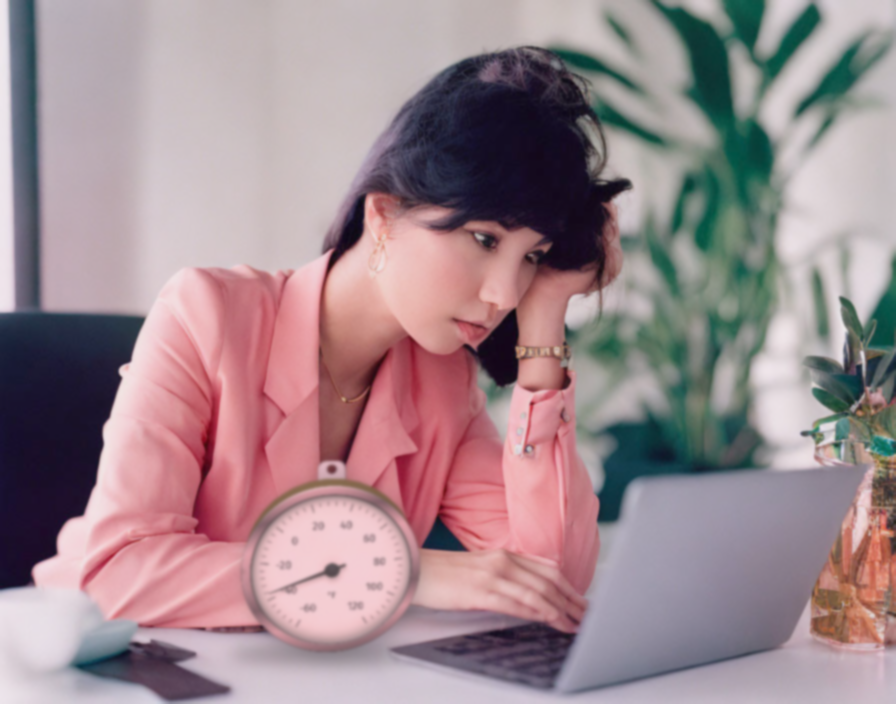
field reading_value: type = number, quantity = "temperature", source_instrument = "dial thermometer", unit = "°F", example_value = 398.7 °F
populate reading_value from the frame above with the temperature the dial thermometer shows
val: -36 °F
